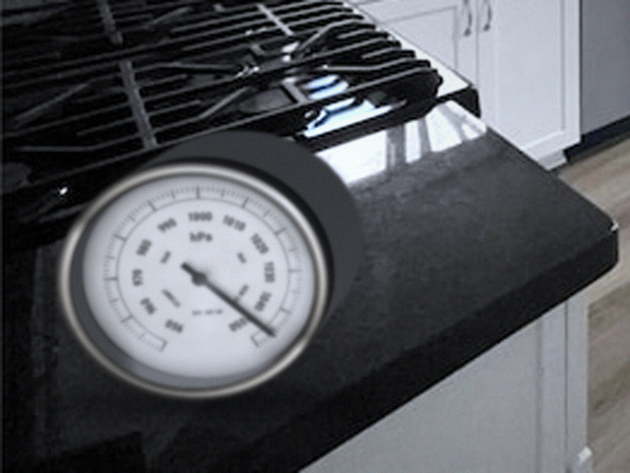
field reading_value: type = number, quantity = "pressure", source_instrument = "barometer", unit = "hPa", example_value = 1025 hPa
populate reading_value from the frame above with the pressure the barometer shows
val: 1045 hPa
